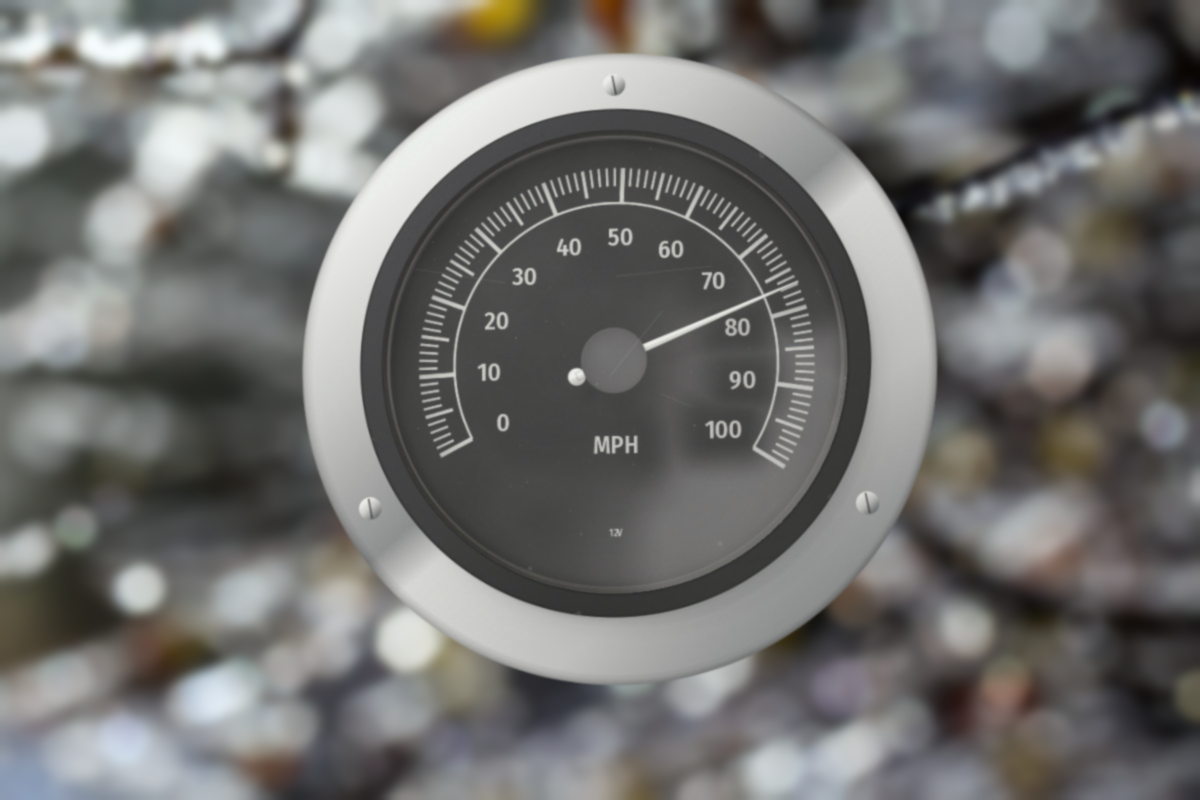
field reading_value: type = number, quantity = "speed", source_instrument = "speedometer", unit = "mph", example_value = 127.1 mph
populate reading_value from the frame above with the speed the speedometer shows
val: 77 mph
